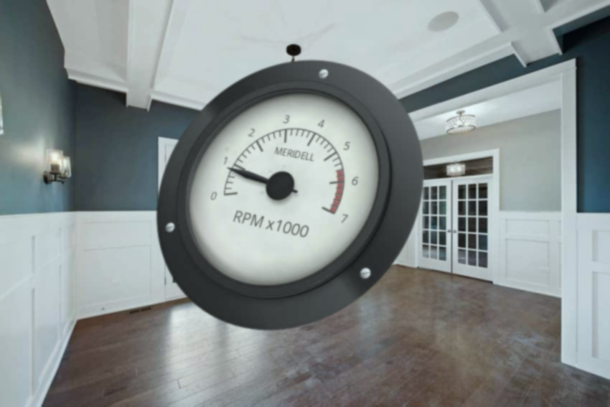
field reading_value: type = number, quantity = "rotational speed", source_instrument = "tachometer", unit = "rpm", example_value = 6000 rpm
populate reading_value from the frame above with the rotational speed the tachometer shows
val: 800 rpm
